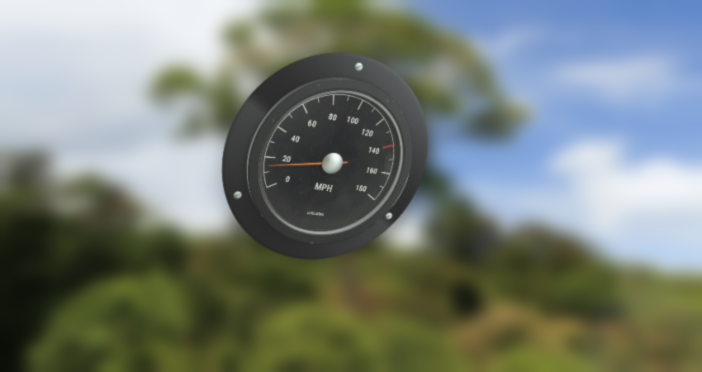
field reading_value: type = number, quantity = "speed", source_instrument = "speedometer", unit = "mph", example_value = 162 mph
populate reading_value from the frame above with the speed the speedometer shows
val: 15 mph
